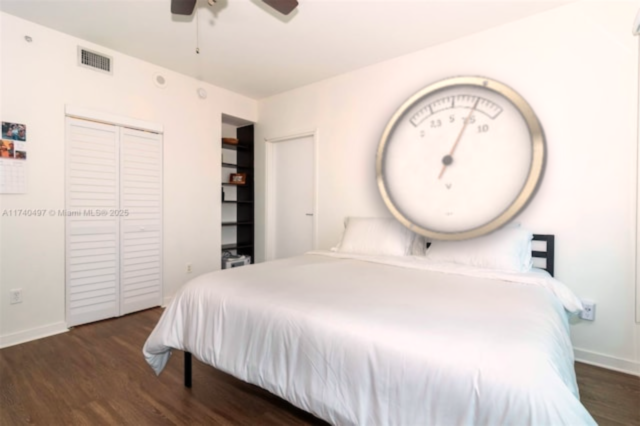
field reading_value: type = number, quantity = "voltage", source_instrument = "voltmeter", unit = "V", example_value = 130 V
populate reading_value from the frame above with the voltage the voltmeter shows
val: 7.5 V
